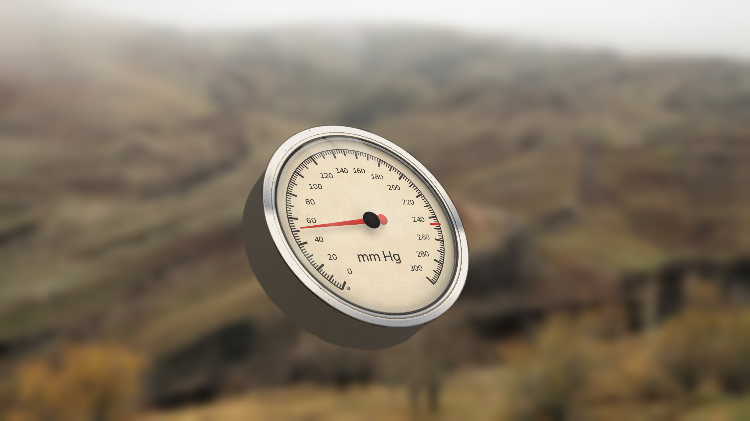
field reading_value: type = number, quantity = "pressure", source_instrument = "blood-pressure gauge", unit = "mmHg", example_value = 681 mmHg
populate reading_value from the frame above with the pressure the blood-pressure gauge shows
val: 50 mmHg
